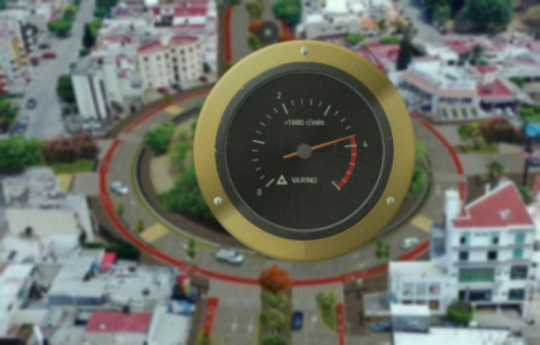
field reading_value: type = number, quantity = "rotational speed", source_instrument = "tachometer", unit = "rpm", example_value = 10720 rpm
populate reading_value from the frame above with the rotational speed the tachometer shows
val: 3800 rpm
